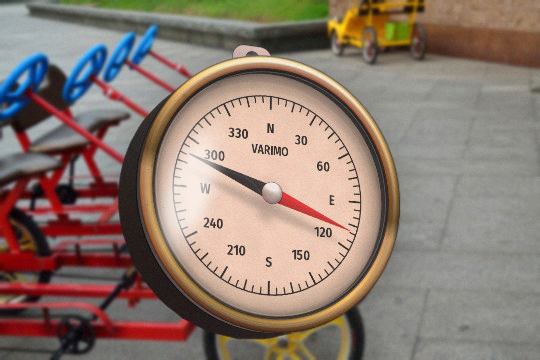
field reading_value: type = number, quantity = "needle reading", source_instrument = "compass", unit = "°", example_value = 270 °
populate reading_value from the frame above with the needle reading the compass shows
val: 110 °
